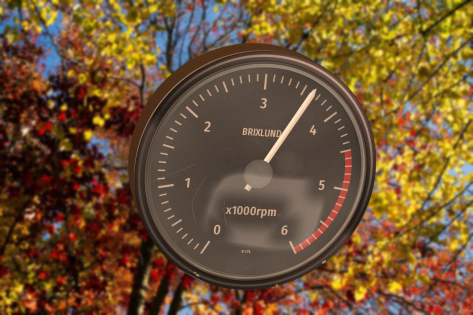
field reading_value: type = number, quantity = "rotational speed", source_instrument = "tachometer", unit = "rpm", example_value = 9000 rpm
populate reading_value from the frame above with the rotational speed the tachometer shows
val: 3600 rpm
